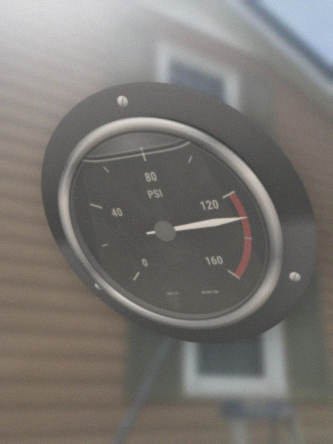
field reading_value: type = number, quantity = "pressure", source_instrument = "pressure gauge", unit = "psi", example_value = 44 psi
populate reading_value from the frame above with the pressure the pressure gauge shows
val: 130 psi
